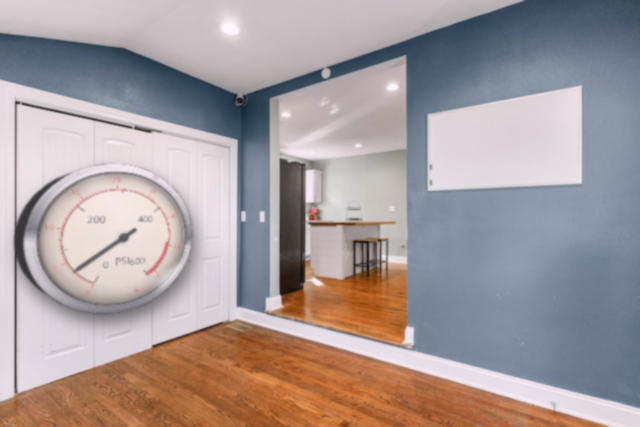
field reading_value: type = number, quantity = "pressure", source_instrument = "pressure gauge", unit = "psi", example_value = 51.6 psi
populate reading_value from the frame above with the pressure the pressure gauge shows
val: 50 psi
